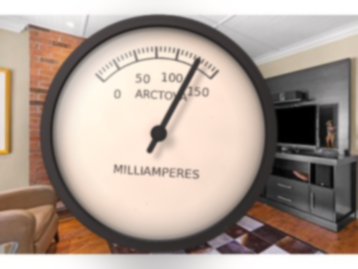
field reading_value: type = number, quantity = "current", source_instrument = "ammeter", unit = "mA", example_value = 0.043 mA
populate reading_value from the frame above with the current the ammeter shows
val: 125 mA
